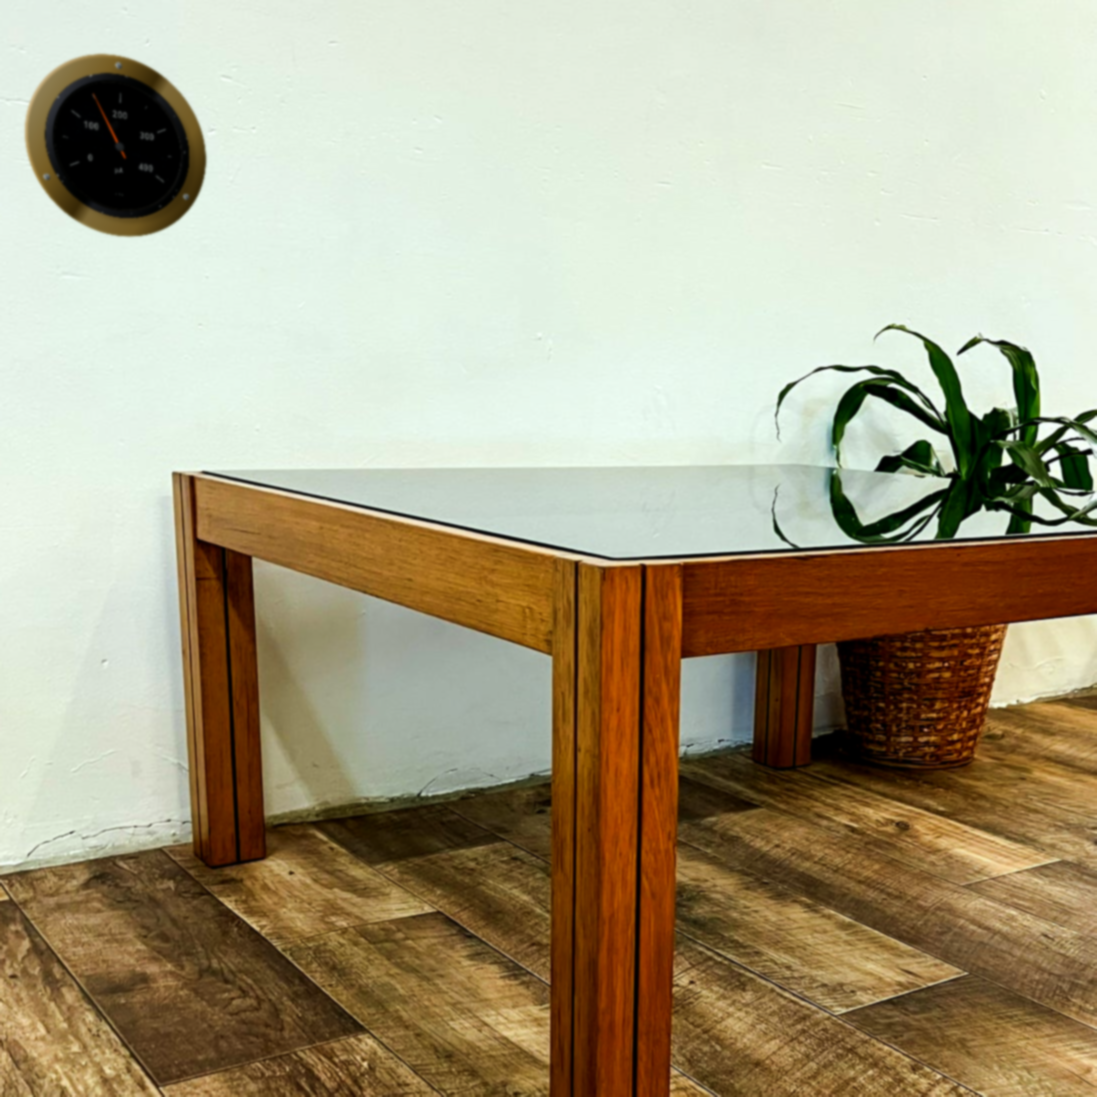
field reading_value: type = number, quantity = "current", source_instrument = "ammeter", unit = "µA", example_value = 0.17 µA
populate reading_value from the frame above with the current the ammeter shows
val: 150 µA
